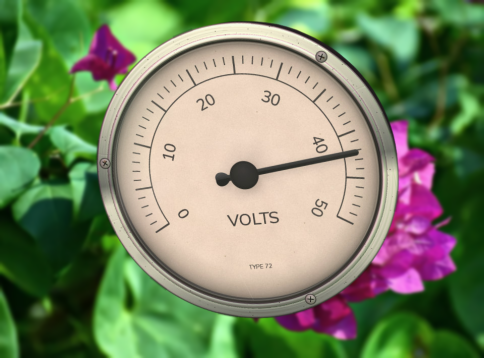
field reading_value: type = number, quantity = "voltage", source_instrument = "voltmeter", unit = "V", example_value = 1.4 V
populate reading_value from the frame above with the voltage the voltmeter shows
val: 42 V
